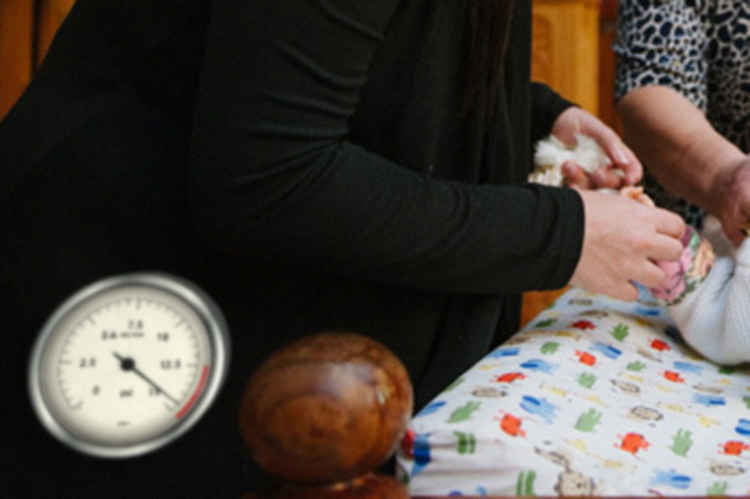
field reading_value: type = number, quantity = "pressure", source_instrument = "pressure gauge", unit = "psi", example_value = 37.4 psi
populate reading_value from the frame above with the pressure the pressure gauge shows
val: 14.5 psi
